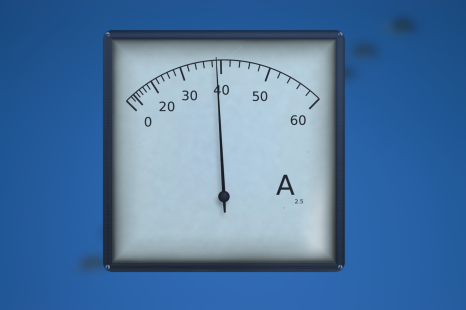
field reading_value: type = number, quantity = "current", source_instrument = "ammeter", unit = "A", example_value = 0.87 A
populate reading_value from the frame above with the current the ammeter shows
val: 39 A
